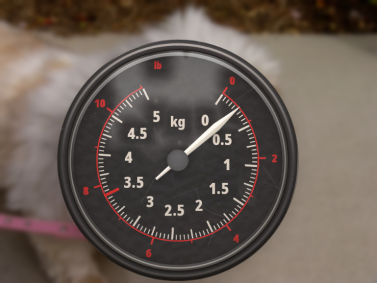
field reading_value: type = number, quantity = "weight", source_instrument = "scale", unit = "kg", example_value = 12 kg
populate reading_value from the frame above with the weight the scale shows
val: 0.25 kg
